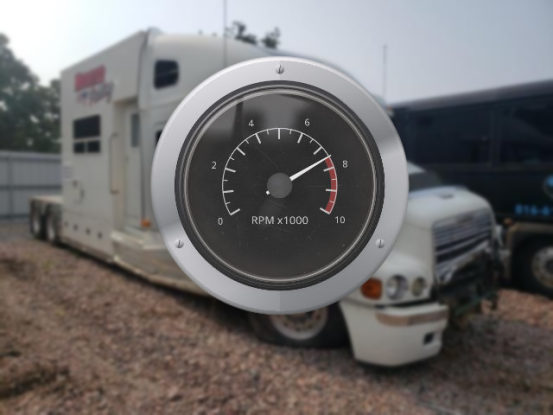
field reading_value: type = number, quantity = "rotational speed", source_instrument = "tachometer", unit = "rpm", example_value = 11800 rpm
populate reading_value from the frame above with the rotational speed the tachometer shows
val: 7500 rpm
